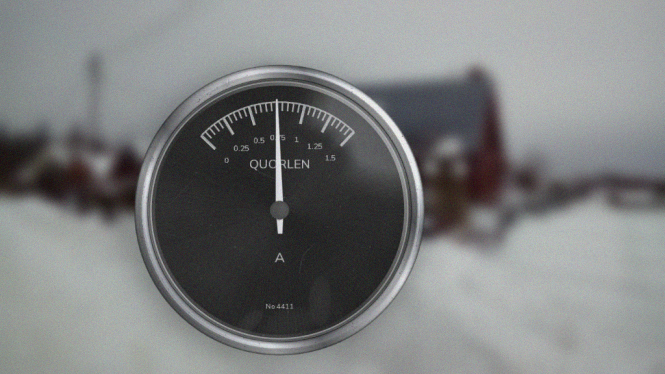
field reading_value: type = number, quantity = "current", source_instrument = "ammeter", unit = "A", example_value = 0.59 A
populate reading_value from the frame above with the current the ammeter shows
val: 0.75 A
